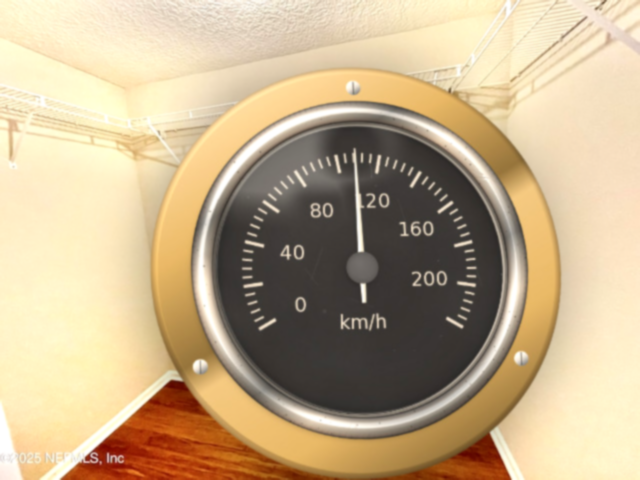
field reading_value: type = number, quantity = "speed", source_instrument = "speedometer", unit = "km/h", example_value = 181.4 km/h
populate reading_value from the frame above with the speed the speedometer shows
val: 108 km/h
